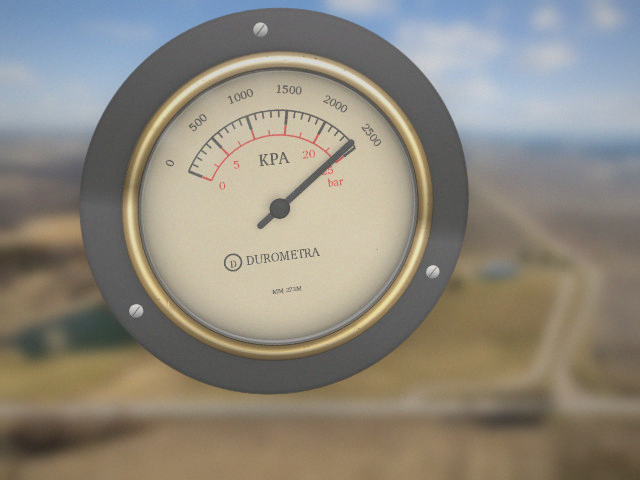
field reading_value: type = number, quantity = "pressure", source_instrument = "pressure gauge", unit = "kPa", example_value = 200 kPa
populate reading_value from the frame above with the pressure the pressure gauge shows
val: 2400 kPa
